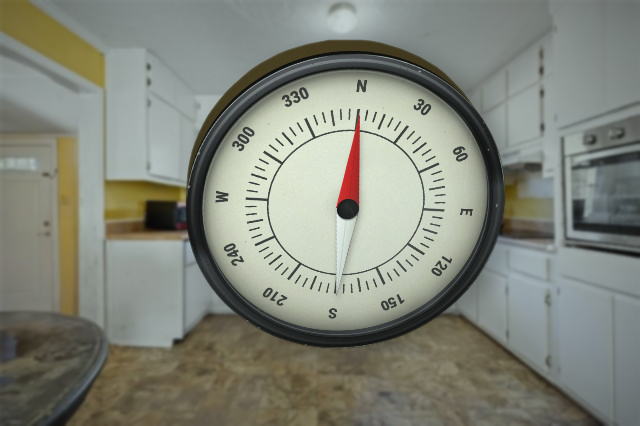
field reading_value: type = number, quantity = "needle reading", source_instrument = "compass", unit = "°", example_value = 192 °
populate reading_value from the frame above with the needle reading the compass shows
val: 0 °
